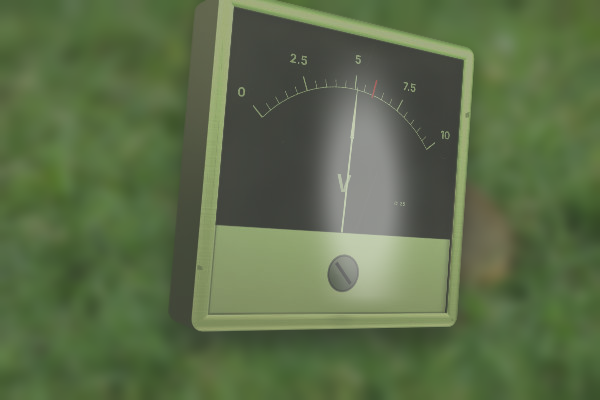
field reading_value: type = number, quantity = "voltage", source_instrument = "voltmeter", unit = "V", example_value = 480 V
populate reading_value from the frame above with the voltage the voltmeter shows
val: 5 V
